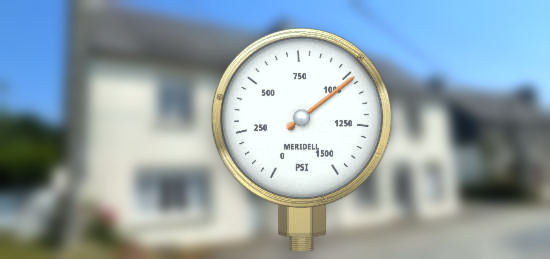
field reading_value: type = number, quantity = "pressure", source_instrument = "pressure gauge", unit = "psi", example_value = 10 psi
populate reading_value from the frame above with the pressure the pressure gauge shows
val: 1025 psi
